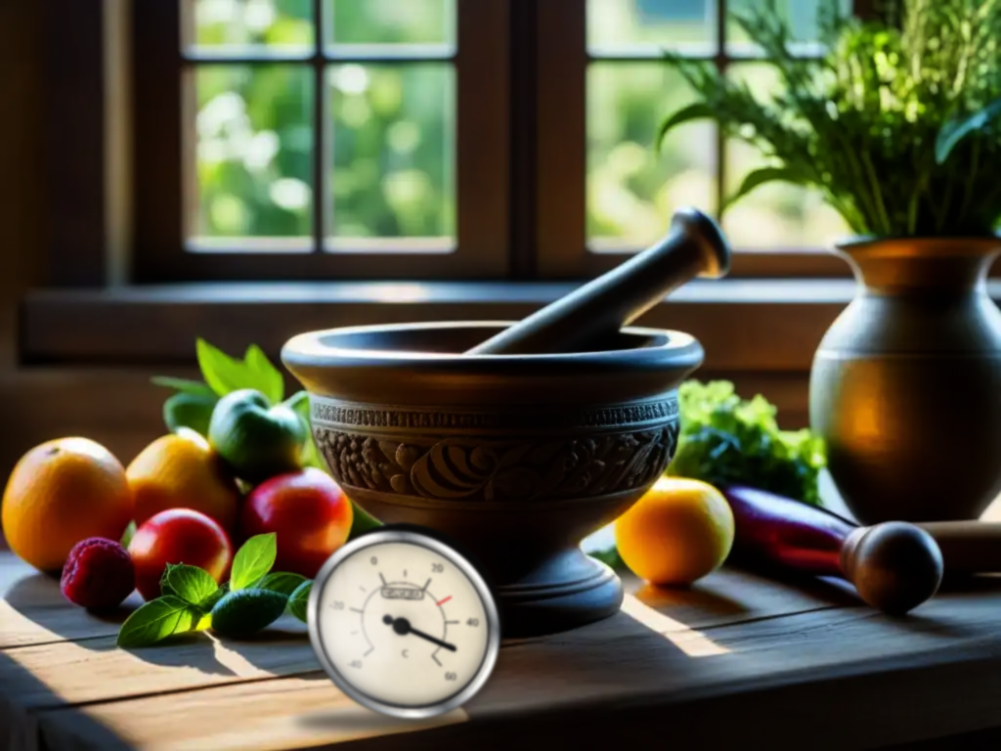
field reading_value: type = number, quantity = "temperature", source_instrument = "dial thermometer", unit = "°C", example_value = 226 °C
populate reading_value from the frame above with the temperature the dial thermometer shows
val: 50 °C
